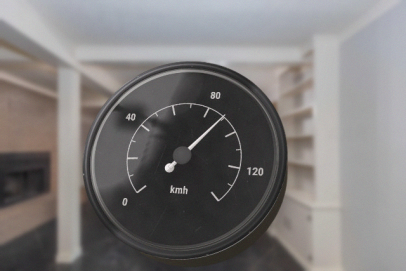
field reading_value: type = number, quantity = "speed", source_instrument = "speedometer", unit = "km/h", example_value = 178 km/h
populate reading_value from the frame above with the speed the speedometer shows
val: 90 km/h
